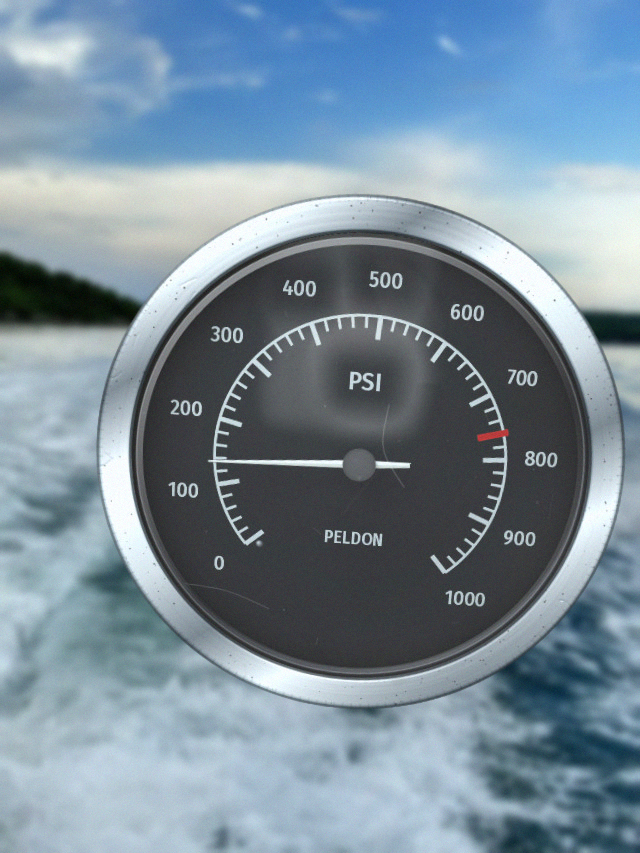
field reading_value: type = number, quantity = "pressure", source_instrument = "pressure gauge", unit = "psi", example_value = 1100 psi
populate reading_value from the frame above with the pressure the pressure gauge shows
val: 140 psi
